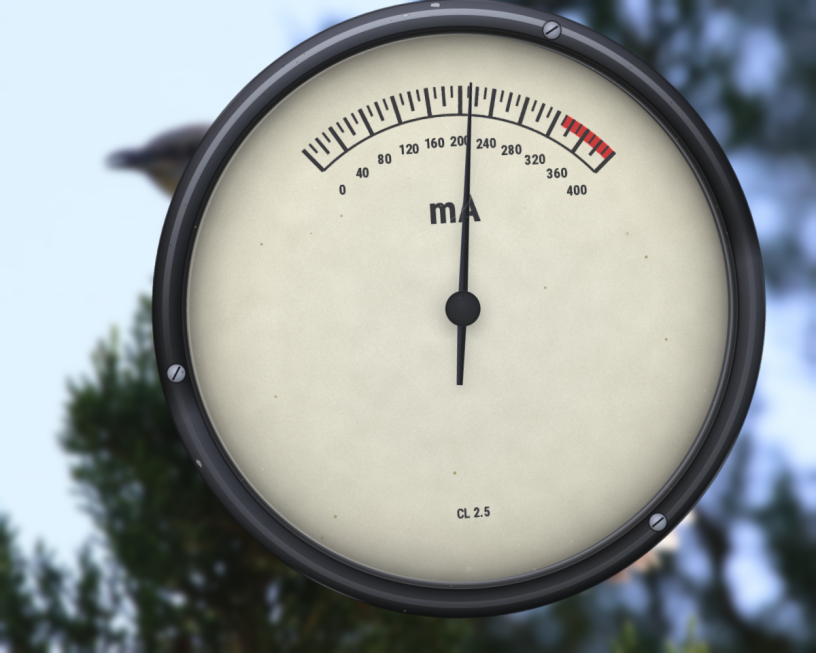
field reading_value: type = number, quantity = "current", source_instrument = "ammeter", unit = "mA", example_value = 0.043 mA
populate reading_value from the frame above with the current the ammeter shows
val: 210 mA
